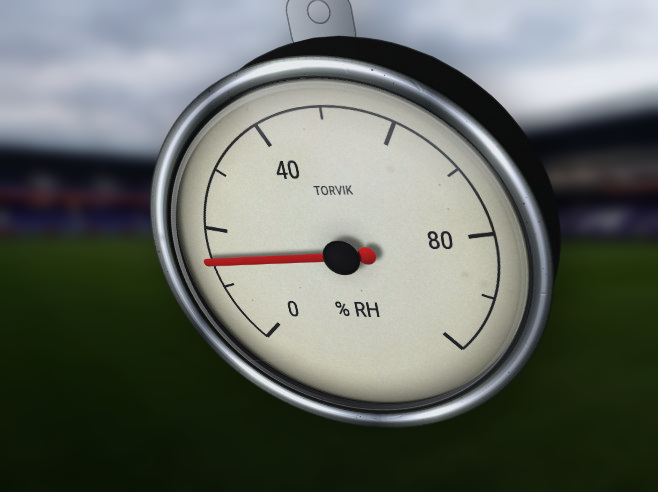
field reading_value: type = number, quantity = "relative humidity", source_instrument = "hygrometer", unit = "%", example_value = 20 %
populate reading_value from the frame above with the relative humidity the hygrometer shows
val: 15 %
